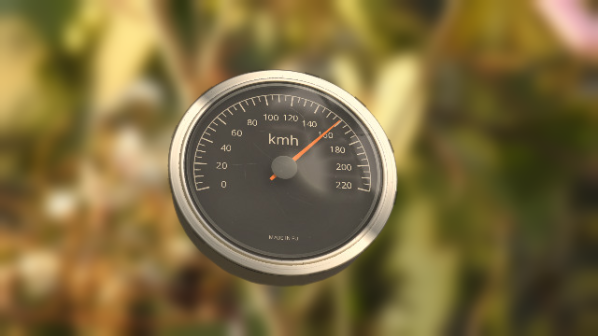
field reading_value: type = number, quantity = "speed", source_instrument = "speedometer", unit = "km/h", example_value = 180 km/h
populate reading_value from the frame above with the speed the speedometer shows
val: 160 km/h
